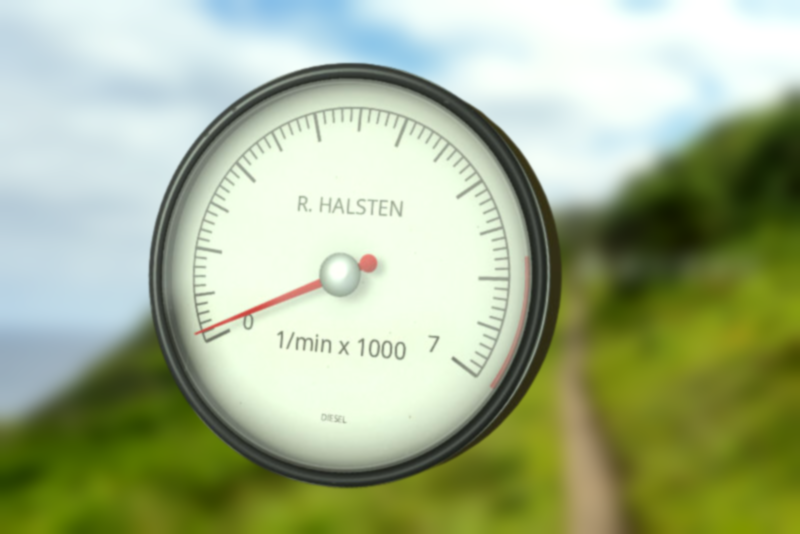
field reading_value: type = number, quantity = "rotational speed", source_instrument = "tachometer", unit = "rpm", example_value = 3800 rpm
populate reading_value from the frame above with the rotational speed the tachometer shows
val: 100 rpm
